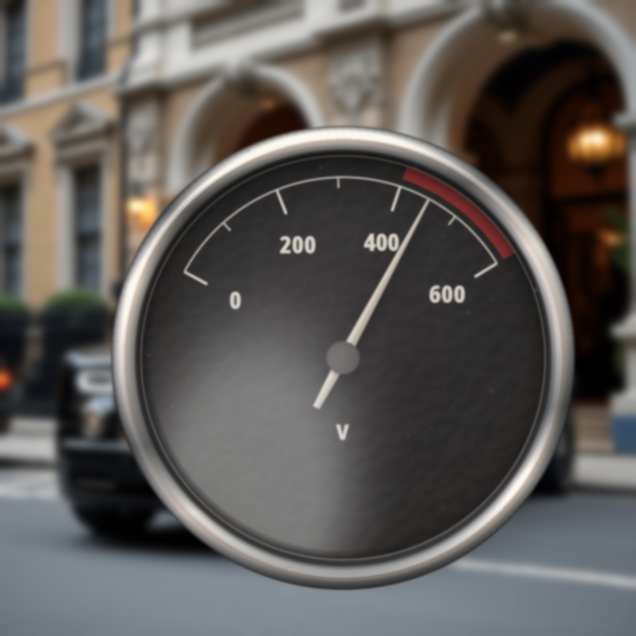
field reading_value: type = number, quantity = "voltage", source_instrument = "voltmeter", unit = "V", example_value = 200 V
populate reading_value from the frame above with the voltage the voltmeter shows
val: 450 V
